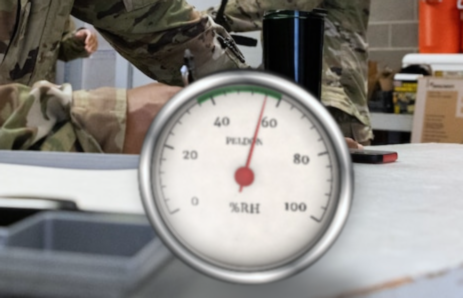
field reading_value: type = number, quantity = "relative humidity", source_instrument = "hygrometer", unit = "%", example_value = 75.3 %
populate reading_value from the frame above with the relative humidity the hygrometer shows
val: 56 %
